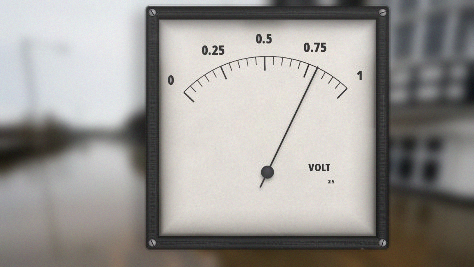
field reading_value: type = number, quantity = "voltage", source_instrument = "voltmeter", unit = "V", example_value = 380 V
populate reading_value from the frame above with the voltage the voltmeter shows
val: 0.8 V
